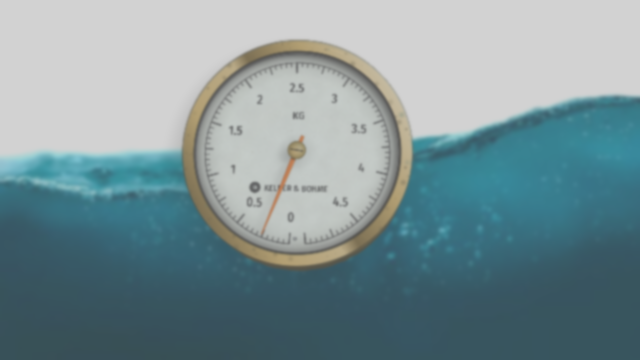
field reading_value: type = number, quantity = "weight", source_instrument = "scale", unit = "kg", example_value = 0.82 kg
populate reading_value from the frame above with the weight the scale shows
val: 0.25 kg
